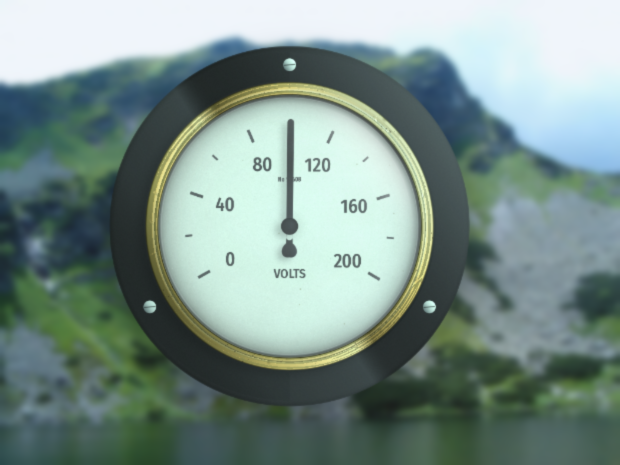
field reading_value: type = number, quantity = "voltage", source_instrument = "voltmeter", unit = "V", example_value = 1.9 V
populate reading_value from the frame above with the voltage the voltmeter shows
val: 100 V
